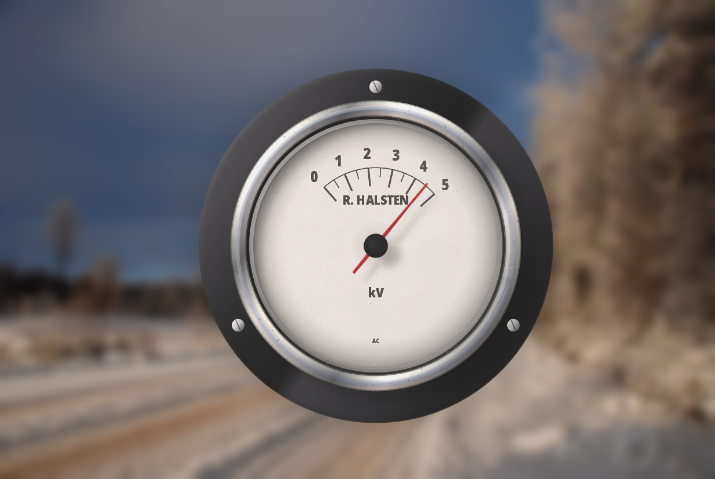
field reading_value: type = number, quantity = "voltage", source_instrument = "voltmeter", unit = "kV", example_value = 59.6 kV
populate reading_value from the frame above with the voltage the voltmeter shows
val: 4.5 kV
